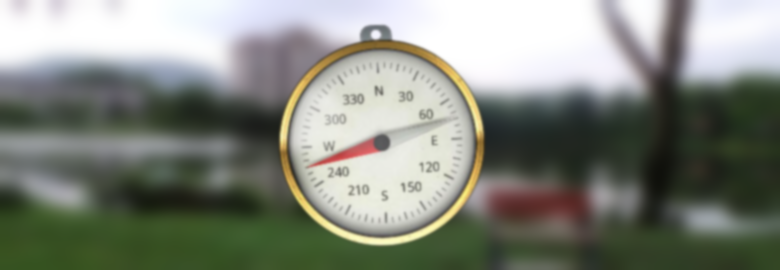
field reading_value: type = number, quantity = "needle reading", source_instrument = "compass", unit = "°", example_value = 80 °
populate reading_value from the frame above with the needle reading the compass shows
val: 255 °
